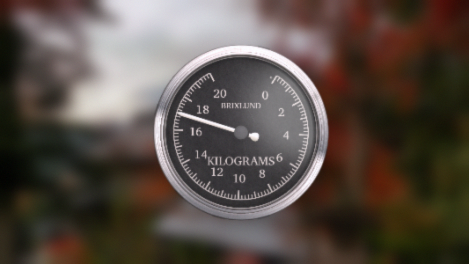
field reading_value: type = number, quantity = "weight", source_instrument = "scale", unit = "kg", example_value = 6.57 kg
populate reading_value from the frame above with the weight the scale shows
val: 17 kg
